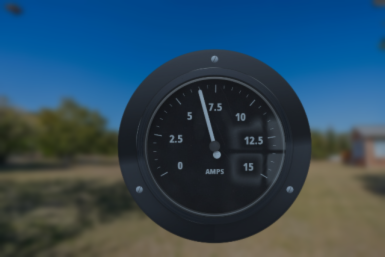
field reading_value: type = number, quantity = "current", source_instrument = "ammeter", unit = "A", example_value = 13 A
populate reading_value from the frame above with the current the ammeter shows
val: 6.5 A
